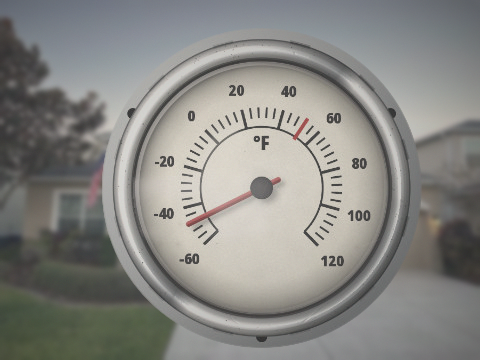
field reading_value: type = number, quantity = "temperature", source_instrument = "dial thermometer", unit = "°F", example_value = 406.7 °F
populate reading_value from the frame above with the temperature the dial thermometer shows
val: -48 °F
